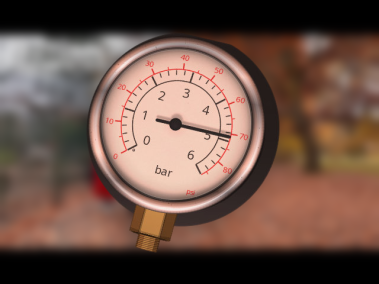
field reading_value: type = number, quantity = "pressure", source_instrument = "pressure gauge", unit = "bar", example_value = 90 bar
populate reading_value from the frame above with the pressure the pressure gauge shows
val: 4.9 bar
